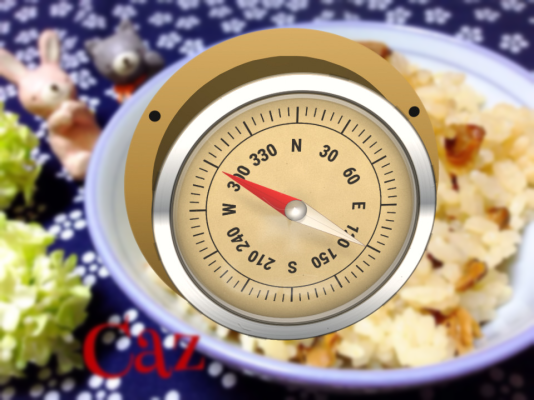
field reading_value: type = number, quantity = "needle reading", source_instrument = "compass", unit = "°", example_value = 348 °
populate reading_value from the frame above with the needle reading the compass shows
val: 300 °
